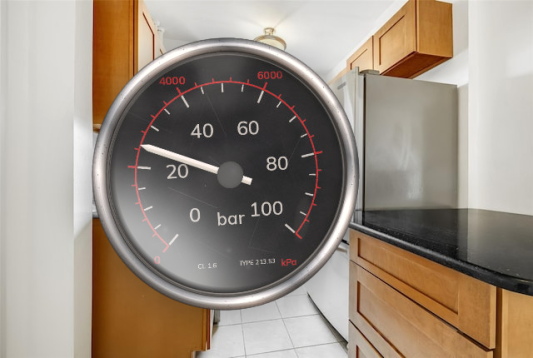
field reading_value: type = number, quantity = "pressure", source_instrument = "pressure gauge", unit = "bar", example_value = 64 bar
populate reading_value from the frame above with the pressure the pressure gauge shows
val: 25 bar
